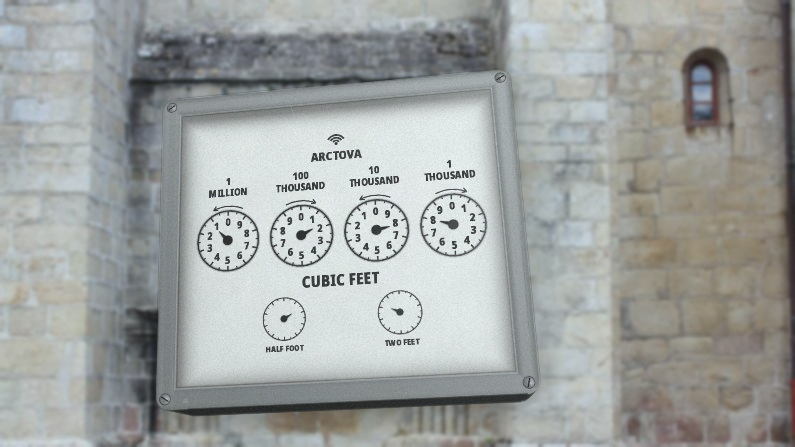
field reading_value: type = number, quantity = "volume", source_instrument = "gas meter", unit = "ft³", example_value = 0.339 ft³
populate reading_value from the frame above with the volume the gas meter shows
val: 117800 ft³
